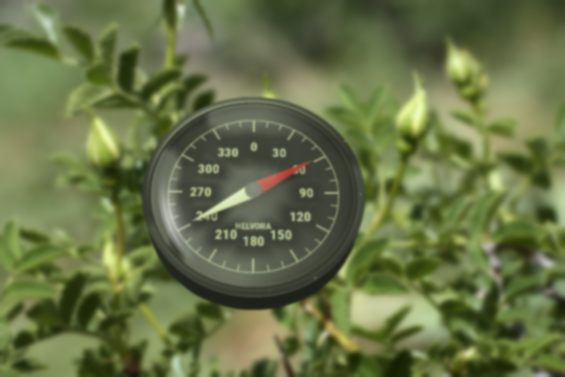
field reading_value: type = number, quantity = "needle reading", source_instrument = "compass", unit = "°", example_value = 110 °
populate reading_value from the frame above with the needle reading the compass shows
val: 60 °
